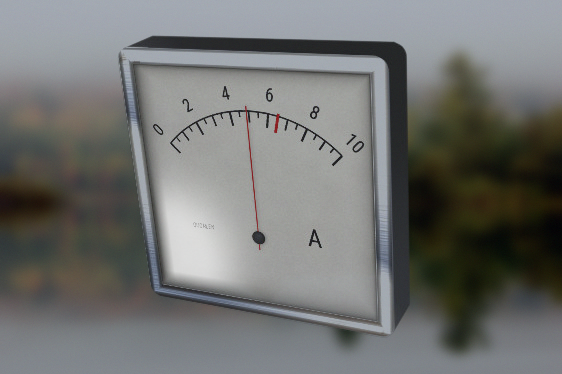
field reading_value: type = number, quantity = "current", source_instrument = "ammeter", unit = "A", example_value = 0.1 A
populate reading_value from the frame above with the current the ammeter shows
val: 5 A
